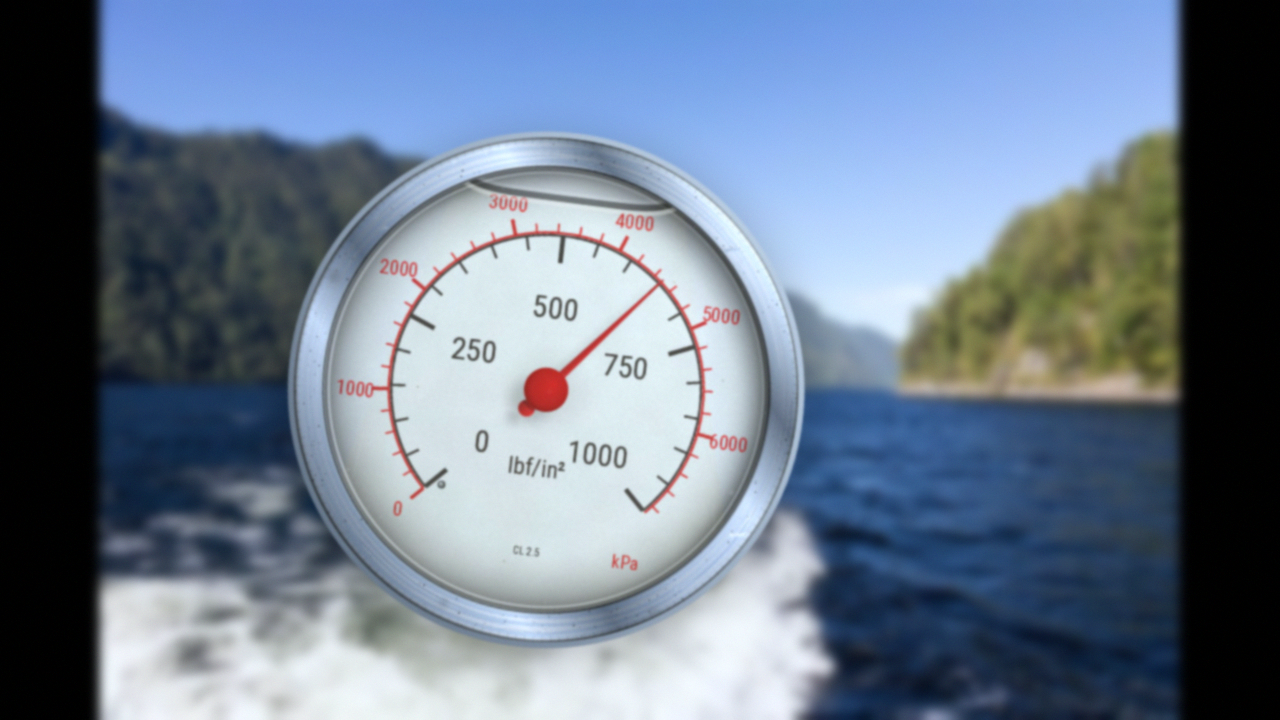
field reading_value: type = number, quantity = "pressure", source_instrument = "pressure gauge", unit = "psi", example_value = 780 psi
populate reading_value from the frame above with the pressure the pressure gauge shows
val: 650 psi
